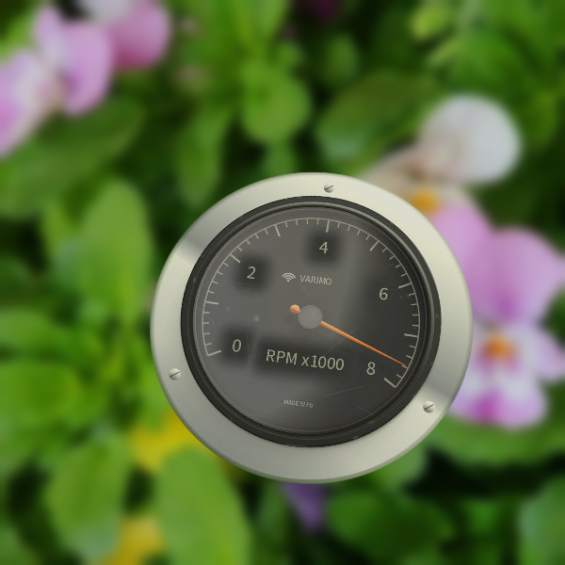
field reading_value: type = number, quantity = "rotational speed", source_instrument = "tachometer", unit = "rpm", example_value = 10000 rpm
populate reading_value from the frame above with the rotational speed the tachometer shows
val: 7600 rpm
